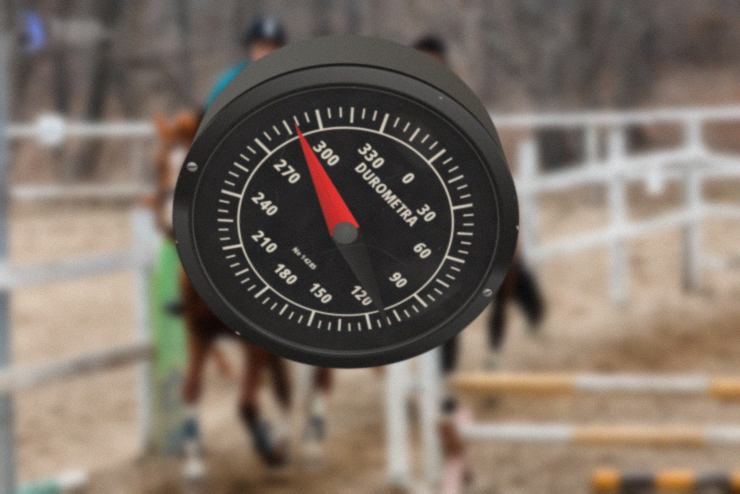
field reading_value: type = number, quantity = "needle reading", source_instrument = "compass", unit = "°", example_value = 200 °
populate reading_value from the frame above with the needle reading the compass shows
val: 290 °
